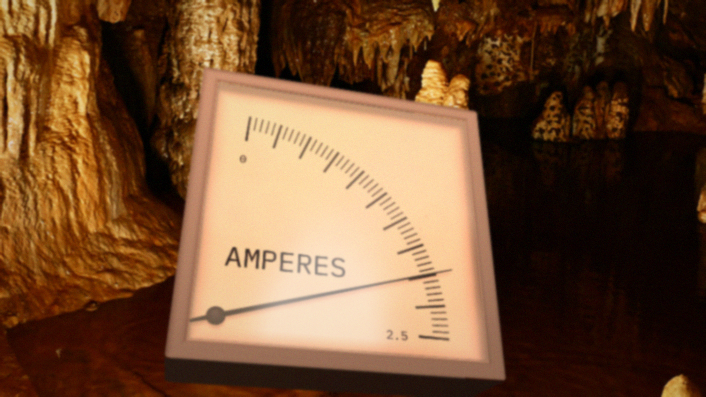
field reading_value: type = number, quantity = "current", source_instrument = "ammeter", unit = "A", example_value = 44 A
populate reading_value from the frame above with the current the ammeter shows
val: 2 A
